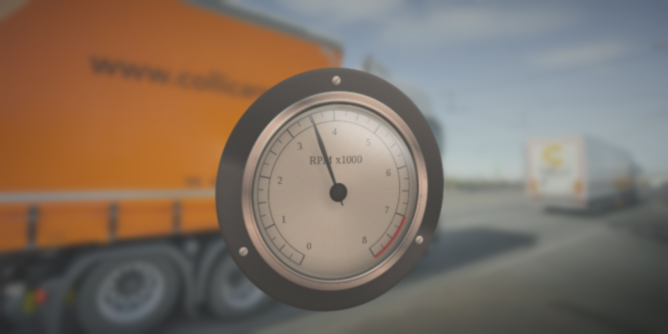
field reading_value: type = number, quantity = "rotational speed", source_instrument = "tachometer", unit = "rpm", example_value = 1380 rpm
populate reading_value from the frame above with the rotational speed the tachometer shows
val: 3500 rpm
